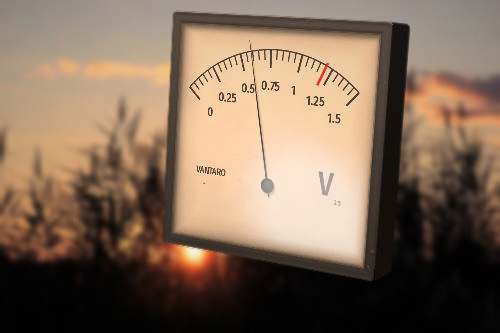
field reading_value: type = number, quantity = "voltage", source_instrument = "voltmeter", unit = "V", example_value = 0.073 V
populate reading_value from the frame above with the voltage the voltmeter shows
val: 0.6 V
